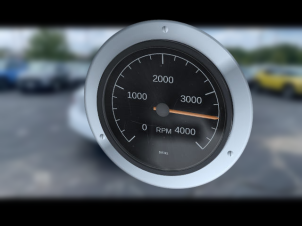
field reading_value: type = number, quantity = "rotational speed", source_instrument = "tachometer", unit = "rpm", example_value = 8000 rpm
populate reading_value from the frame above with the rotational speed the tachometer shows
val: 3400 rpm
